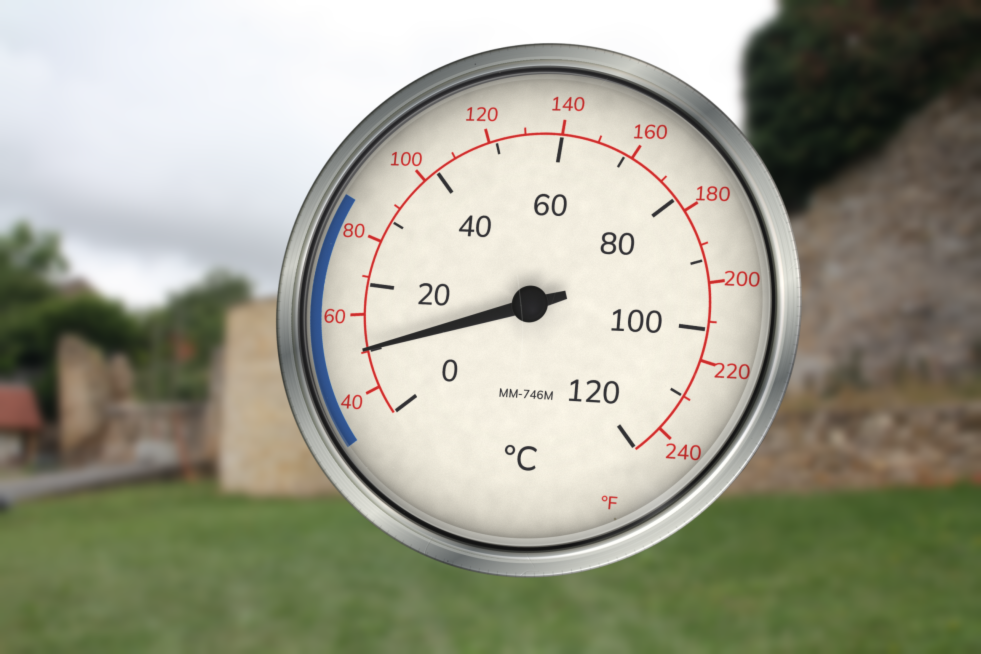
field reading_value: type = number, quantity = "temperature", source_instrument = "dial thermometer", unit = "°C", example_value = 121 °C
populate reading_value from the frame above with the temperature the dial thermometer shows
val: 10 °C
